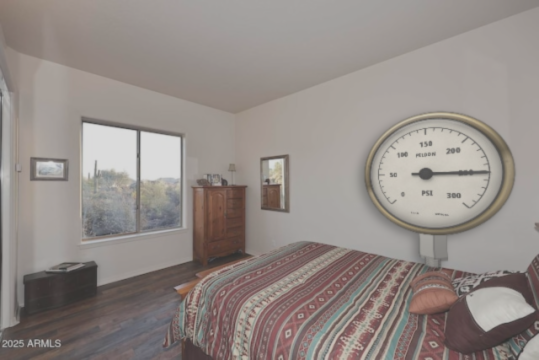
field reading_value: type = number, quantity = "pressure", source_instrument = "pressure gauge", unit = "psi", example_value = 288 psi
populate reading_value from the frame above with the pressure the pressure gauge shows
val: 250 psi
